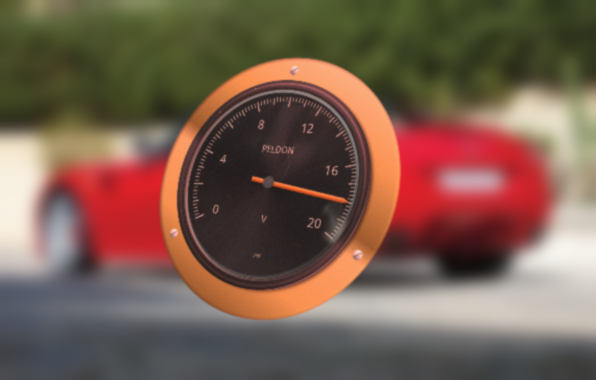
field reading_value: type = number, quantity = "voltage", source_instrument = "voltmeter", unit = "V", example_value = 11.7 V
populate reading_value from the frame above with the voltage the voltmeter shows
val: 18 V
